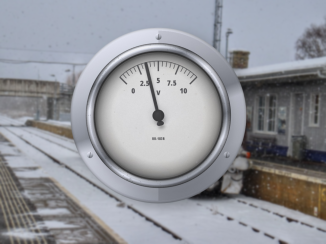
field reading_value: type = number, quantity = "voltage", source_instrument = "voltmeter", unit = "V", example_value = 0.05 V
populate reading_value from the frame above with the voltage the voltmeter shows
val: 3.5 V
